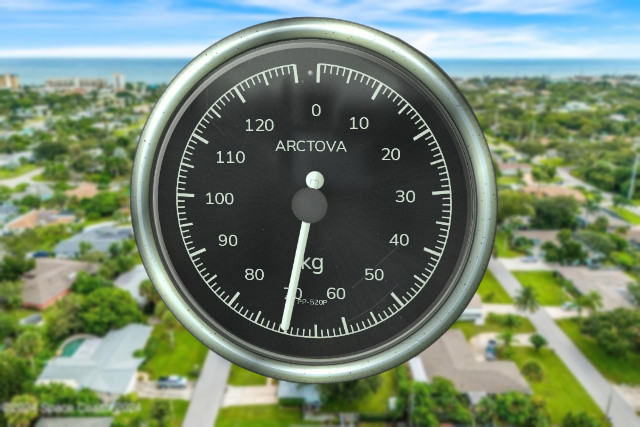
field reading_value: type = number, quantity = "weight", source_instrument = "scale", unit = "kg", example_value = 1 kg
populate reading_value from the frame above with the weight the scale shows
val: 70 kg
